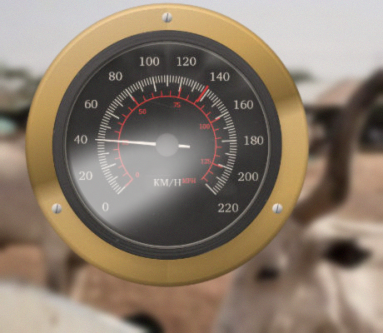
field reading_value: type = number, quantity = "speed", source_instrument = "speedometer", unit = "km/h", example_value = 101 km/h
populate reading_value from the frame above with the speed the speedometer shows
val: 40 km/h
